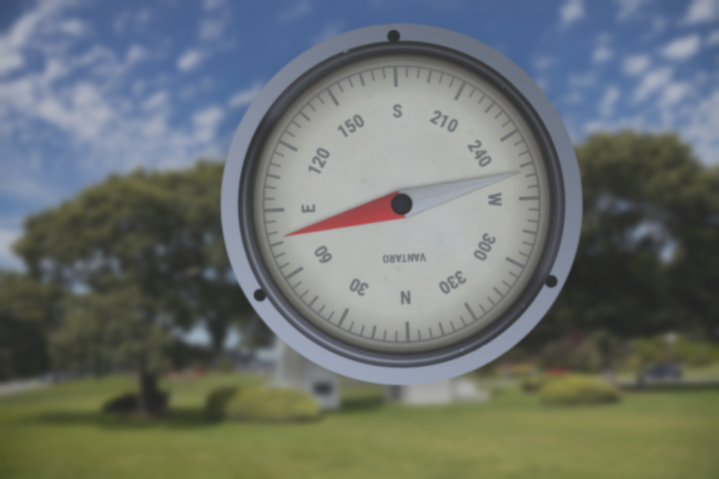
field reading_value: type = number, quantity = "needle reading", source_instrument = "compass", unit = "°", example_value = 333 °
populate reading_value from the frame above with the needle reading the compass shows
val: 77.5 °
